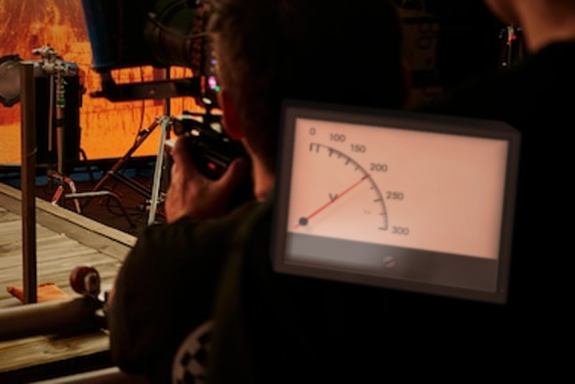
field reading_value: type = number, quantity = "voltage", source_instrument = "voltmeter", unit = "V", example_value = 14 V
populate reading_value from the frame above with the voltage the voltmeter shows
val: 200 V
